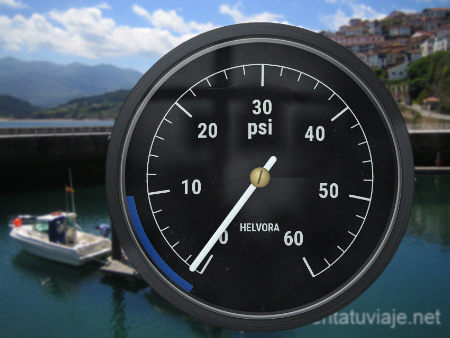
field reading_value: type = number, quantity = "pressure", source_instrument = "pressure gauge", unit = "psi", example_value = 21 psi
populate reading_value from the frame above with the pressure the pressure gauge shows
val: 1 psi
